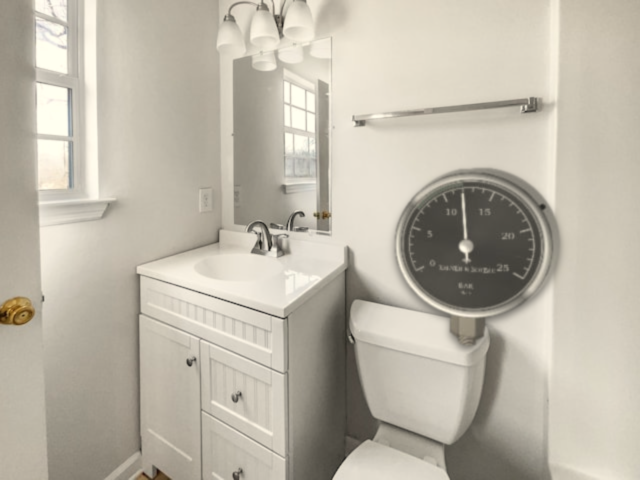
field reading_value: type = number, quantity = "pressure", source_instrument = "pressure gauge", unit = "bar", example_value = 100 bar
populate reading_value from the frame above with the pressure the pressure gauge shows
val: 12 bar
